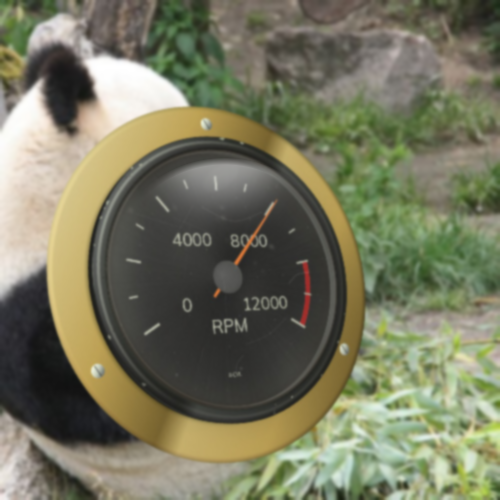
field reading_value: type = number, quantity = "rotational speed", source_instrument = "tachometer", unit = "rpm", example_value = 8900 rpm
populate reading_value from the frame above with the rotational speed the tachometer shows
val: 8000 rpm
